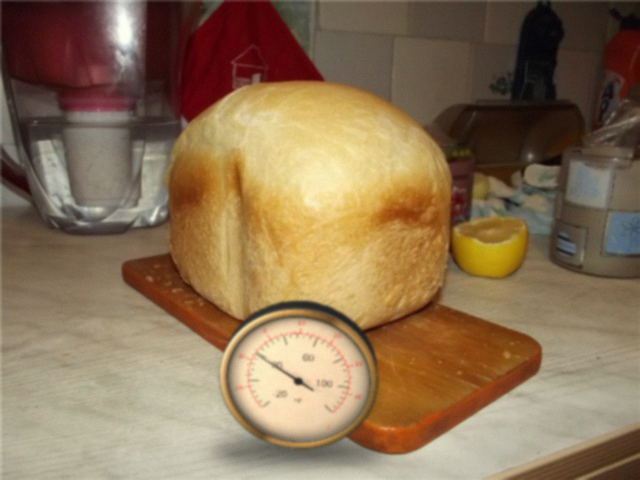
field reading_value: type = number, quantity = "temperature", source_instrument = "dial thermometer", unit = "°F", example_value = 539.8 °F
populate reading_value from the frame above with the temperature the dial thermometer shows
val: 20 °F
